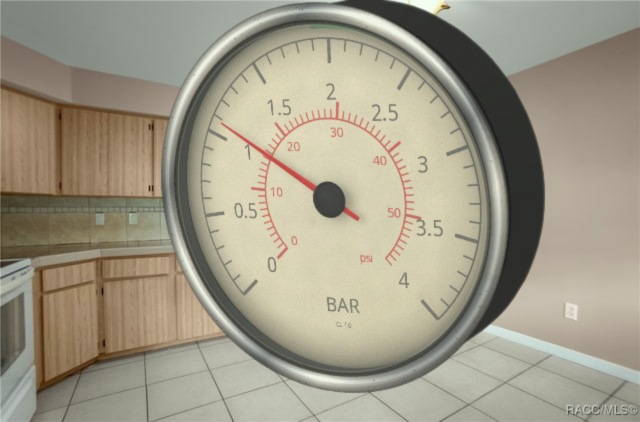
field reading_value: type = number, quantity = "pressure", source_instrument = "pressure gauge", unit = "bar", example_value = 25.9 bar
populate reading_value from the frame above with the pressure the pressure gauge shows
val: 1.1 bar
